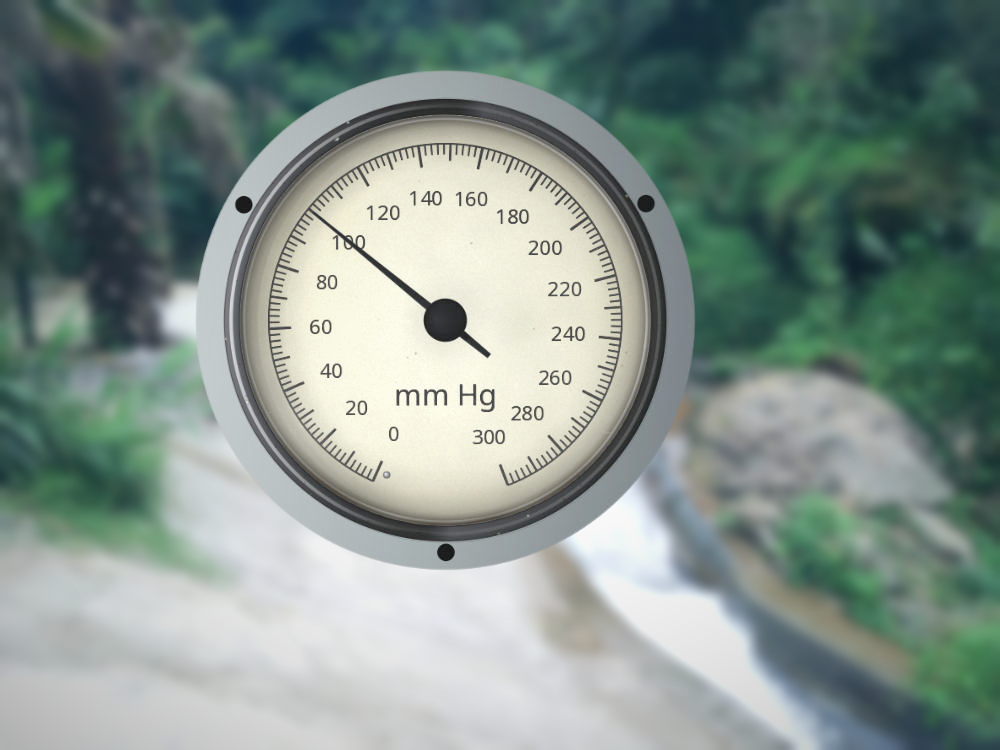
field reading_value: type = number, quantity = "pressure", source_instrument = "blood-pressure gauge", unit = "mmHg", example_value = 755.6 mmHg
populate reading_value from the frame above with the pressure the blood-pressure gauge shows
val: 100 mmHg
